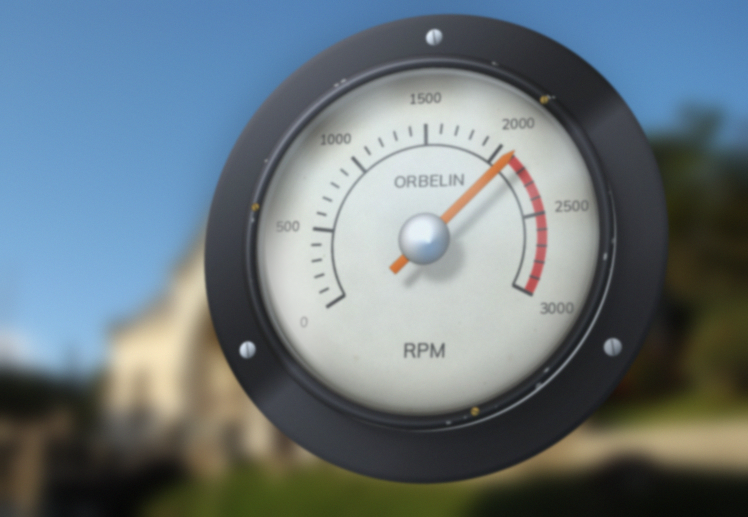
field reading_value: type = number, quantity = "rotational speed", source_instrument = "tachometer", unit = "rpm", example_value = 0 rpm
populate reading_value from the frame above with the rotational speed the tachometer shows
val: 2100 rpm
